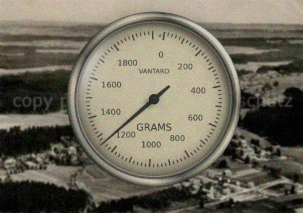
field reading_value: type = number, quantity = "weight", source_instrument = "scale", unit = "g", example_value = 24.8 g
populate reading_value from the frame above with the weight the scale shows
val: 1260 g
